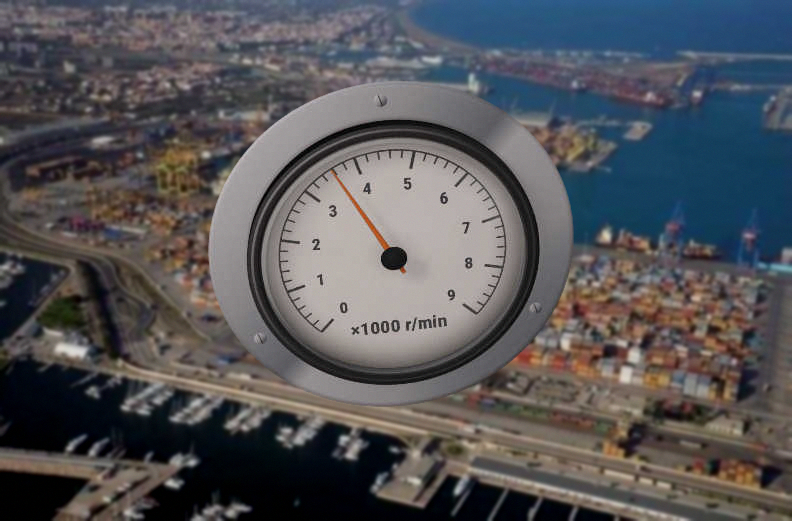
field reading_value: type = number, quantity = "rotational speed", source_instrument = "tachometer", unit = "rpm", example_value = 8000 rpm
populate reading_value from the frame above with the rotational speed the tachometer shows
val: 3600 rpm
